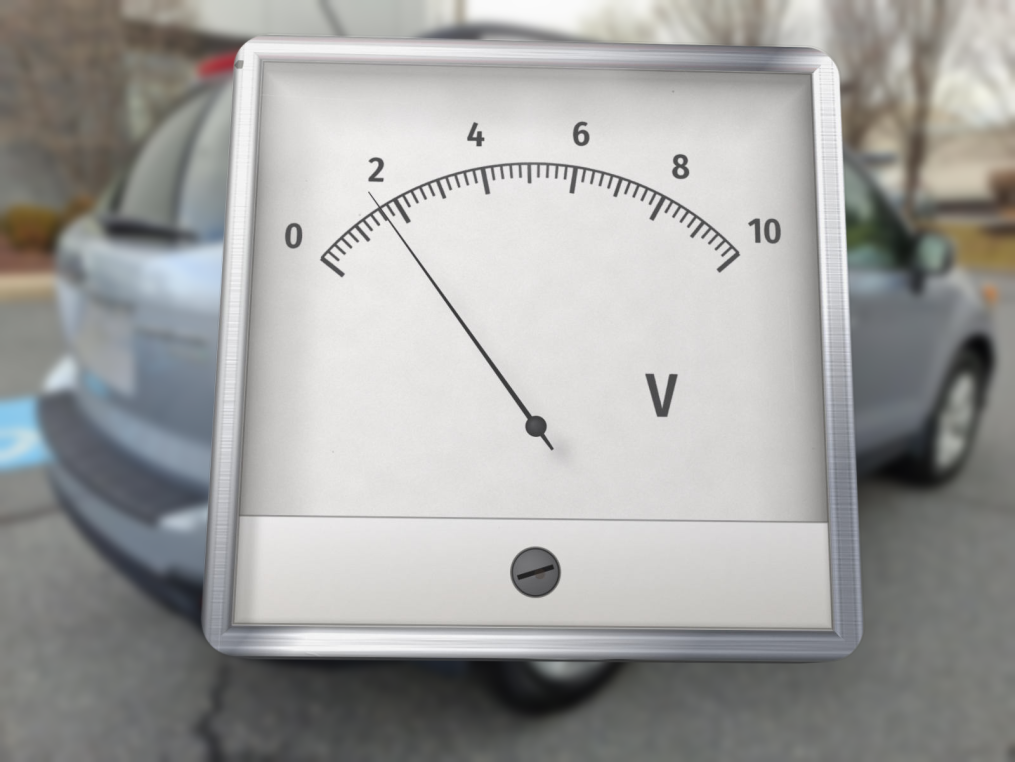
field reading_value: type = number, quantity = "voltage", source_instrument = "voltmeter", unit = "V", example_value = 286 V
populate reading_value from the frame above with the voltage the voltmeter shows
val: 1.6 V
